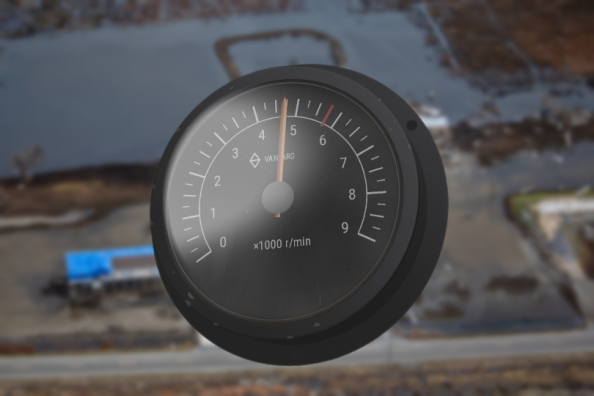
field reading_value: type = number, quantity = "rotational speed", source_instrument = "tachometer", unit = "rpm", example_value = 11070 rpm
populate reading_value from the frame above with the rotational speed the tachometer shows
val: 4750 rpm
